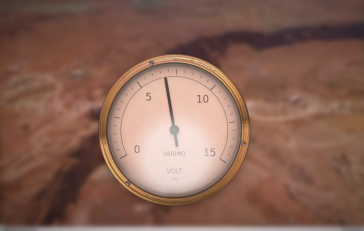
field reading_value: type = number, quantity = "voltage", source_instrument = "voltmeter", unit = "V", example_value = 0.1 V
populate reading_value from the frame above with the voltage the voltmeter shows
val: 6.75 V
